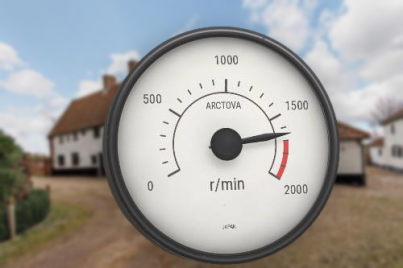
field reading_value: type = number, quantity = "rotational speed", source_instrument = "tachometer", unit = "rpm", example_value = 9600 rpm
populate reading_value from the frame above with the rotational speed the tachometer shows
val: 1650 rpm
